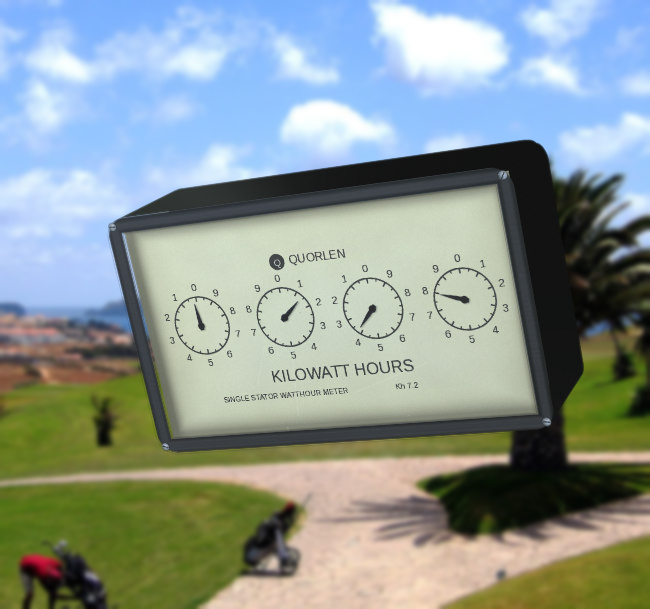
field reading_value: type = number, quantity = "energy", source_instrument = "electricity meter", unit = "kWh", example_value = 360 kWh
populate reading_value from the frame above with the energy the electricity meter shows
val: 138 kWh
